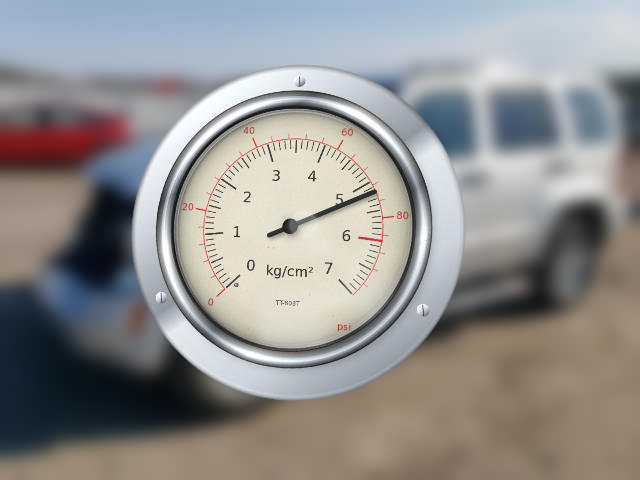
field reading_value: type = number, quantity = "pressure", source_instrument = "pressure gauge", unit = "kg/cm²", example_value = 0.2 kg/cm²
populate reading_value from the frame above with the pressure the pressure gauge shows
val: 5.2 kg/cm²
